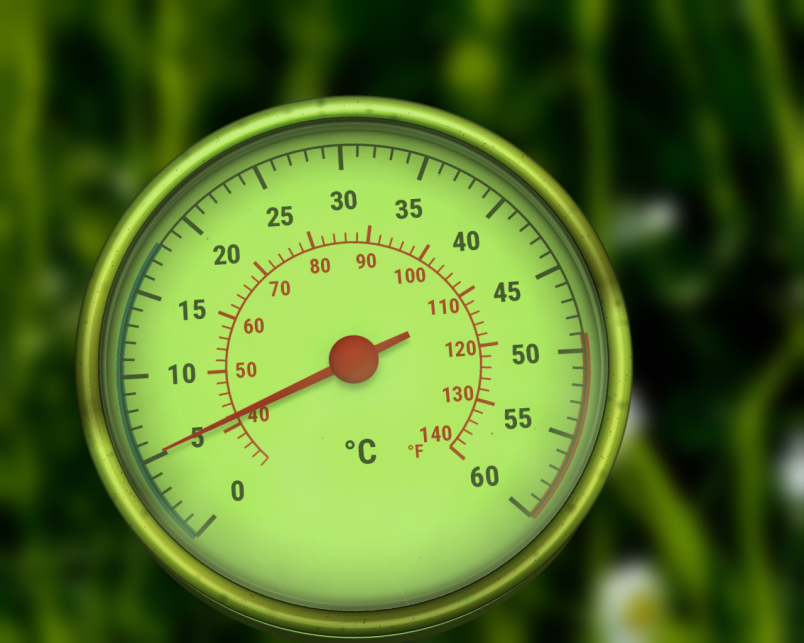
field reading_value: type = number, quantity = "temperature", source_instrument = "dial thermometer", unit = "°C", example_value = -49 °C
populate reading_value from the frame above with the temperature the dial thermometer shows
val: 5 °C
